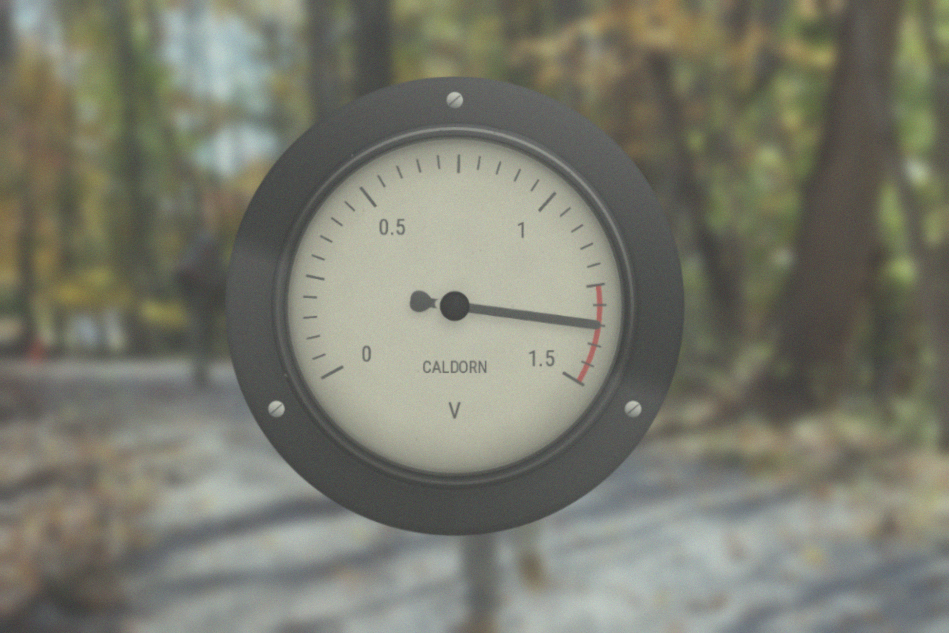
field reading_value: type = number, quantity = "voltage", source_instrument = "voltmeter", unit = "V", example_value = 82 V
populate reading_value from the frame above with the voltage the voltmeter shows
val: 1.35 V
